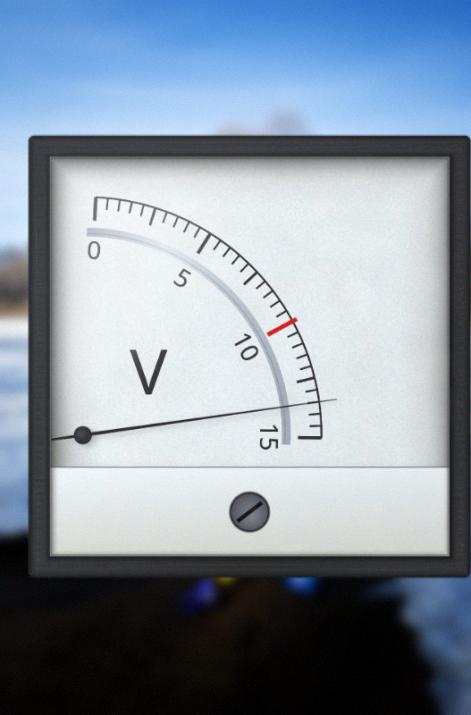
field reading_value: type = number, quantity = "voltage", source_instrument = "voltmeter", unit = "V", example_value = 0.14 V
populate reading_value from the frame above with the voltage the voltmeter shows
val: 13.5 V
